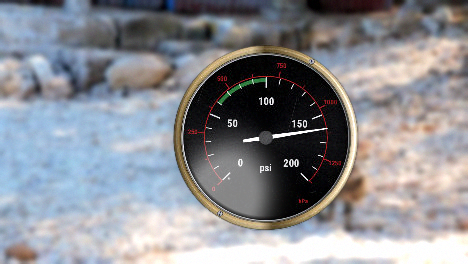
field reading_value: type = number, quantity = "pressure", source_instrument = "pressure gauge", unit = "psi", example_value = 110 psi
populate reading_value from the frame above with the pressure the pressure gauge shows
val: 160 psi
